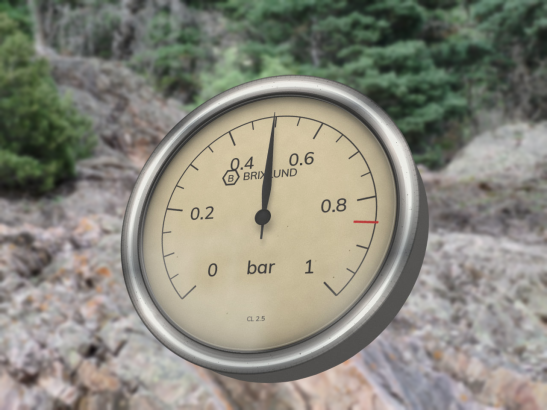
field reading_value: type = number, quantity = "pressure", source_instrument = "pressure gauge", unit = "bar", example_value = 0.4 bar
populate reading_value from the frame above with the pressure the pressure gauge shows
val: 0.5 bar
